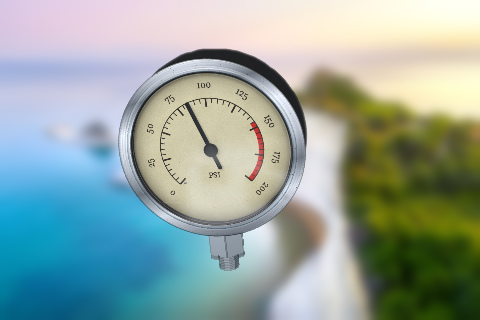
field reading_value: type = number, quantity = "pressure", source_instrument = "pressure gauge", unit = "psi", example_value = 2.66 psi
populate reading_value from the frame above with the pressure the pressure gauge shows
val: 85 psi
